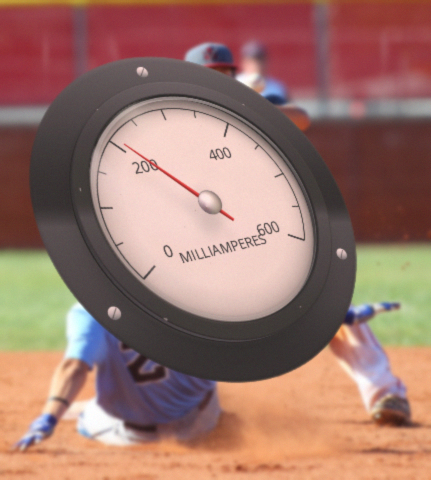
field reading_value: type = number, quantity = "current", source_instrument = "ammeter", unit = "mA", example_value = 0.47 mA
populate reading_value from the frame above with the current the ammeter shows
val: 200 mA
